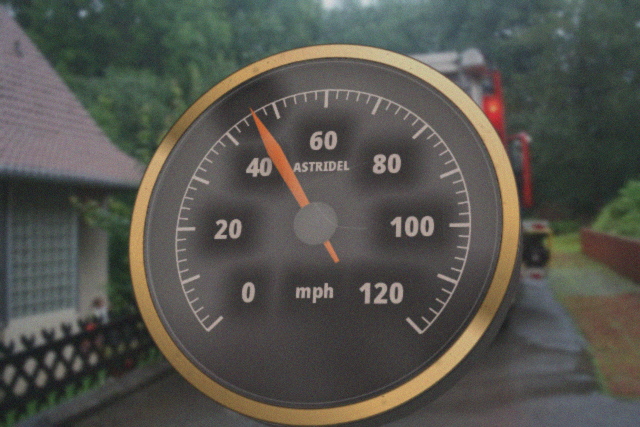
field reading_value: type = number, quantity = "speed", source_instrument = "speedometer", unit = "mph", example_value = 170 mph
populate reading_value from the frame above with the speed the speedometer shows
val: 46 mph
